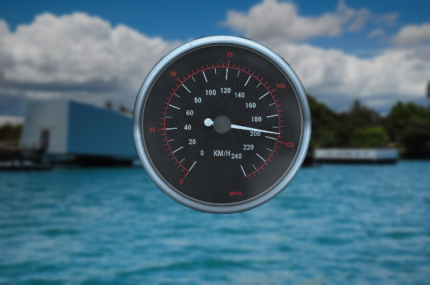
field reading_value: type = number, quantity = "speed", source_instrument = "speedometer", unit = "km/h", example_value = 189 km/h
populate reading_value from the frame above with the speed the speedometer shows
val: 195 km/h
